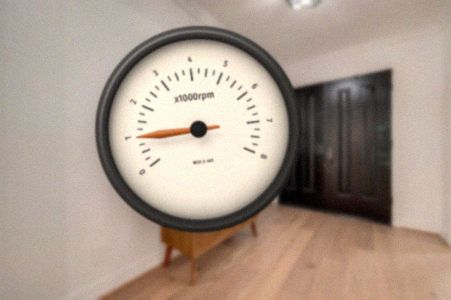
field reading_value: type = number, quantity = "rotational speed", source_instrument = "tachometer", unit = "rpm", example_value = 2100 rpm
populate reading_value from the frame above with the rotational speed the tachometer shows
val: 1000 rpm
